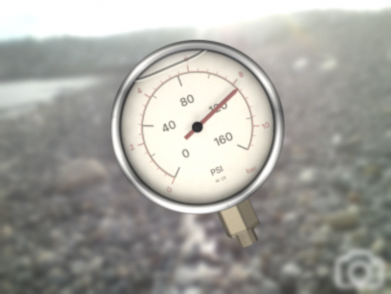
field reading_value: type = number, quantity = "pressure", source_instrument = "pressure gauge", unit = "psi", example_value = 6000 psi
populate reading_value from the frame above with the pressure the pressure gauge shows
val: 120 psi
